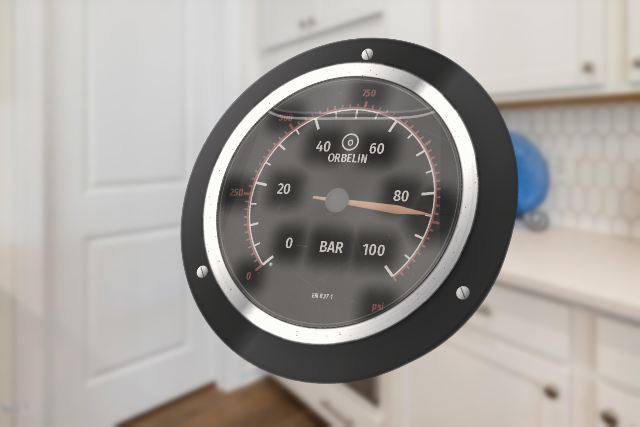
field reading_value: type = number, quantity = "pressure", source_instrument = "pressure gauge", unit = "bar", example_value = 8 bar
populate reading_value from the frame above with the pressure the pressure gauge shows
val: 85 bar
